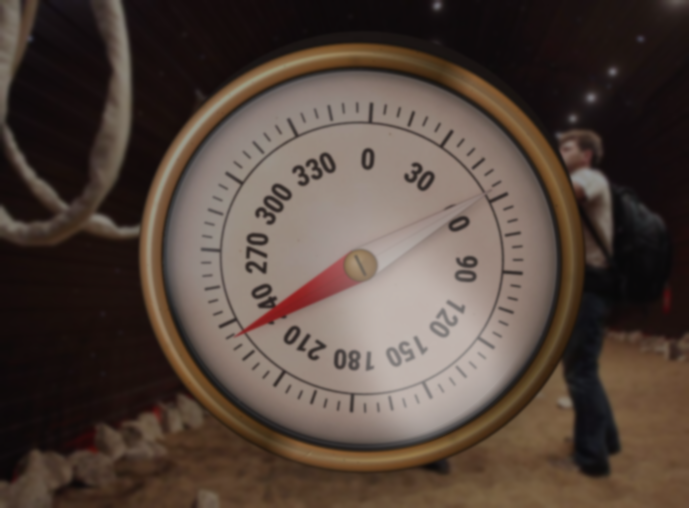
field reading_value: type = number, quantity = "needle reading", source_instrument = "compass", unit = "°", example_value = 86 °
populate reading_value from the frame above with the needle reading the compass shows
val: 235 °
